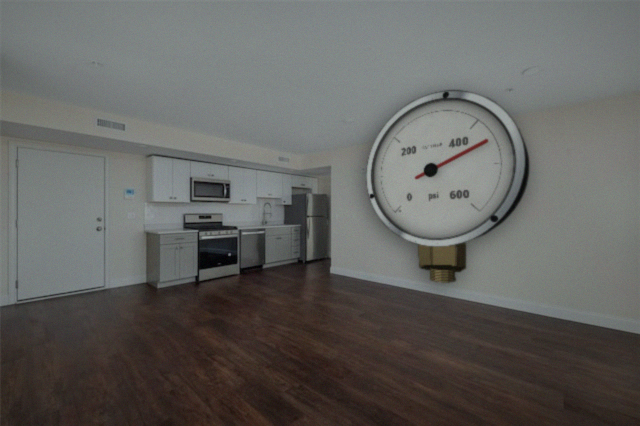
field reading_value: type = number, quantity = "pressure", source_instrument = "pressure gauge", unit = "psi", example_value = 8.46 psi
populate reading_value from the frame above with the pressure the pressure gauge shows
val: 450 psi
